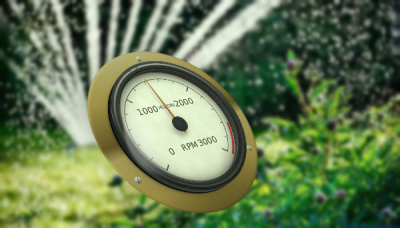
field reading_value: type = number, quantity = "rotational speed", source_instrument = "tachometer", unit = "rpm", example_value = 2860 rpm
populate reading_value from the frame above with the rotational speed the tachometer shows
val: 1400 rpm
